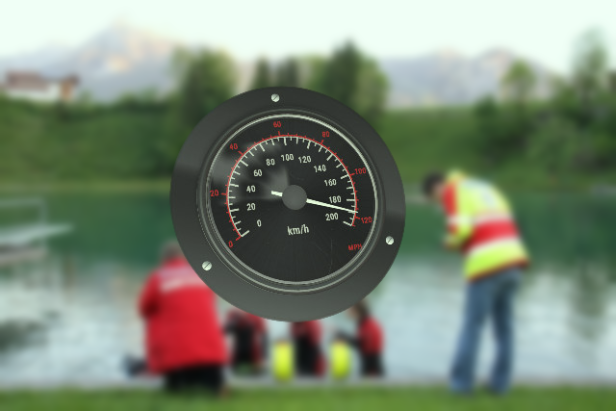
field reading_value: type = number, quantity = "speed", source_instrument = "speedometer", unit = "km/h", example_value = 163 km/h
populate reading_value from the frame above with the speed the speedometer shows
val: 190 km/h
